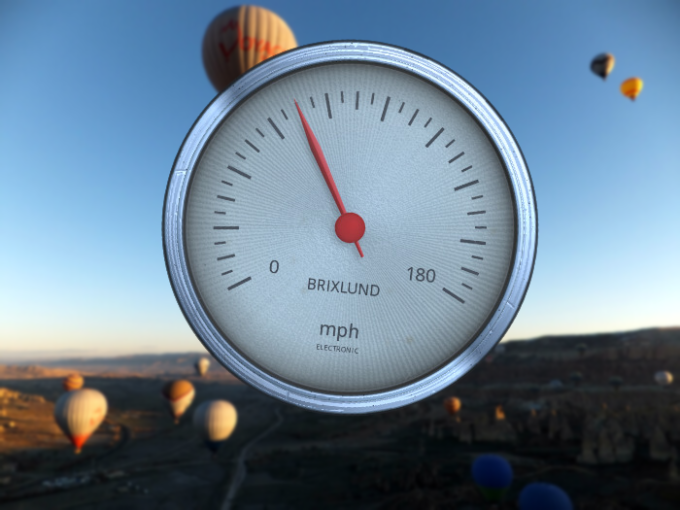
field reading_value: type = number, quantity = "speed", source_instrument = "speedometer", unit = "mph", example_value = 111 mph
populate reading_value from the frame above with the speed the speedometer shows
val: 70 mph
